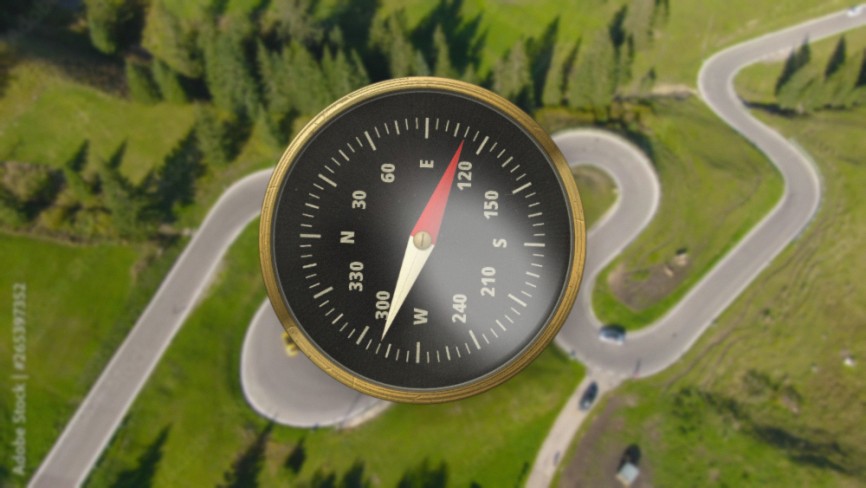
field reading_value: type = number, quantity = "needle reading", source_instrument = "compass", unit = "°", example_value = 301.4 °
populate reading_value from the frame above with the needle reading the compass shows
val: 110 °
